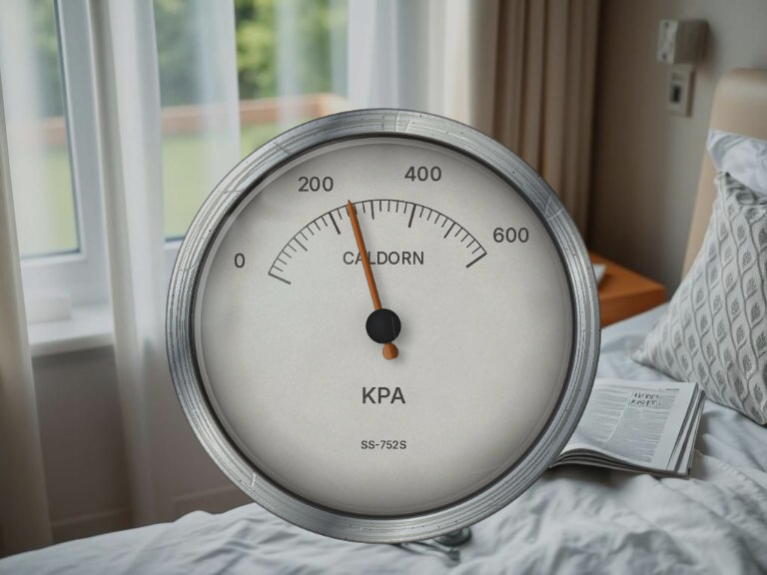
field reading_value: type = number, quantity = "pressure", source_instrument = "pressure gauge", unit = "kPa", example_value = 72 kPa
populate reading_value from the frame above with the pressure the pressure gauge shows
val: 250 kPa
